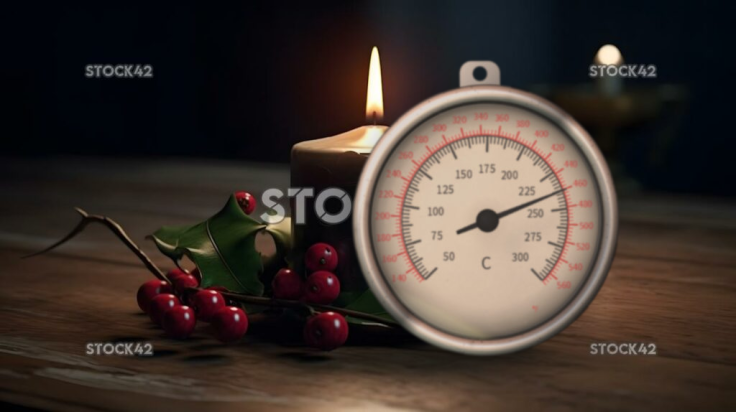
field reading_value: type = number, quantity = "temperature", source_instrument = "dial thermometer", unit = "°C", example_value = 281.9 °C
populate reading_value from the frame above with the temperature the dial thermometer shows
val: 237.5 °C
